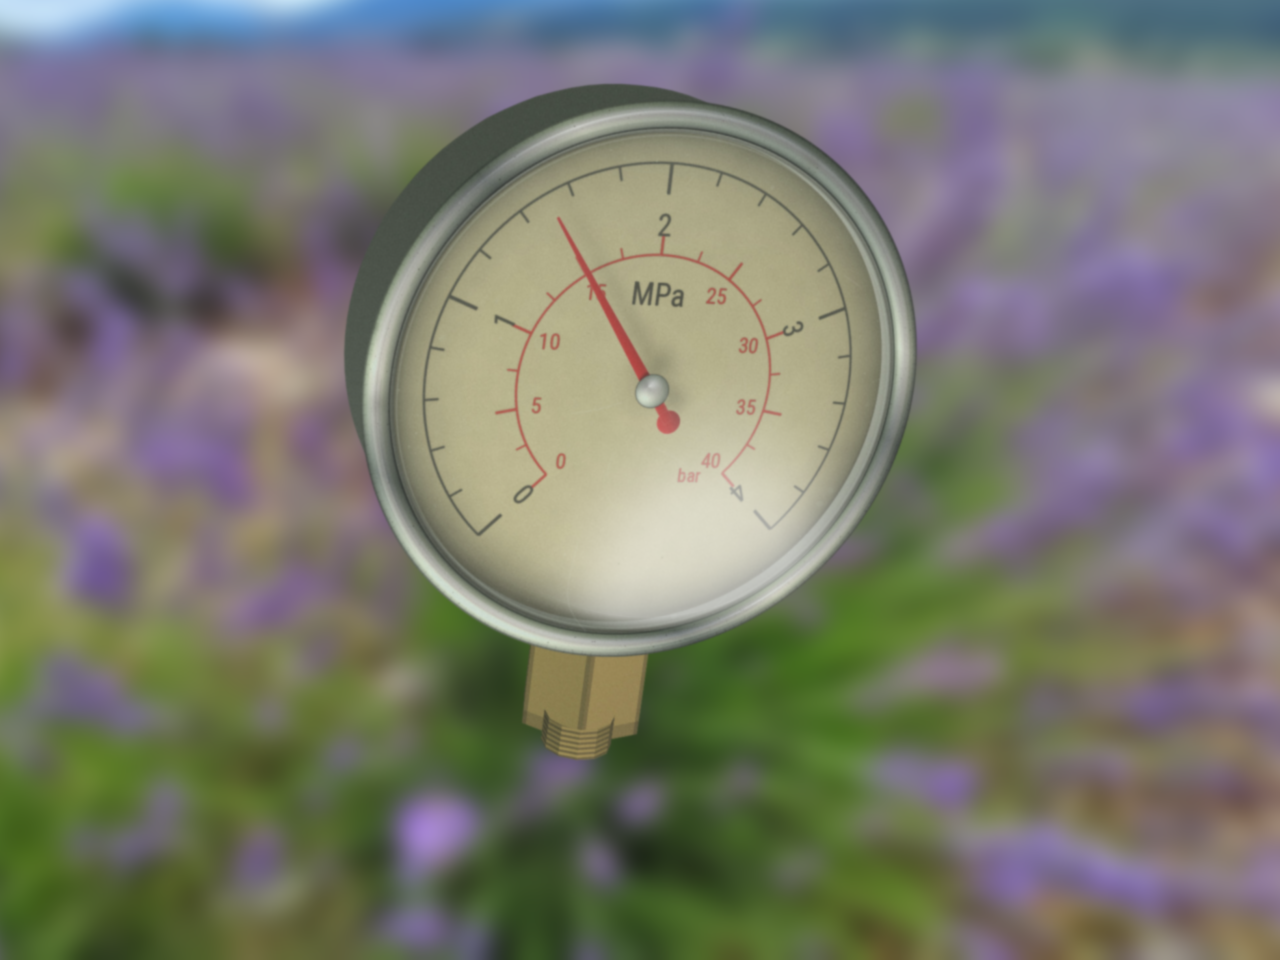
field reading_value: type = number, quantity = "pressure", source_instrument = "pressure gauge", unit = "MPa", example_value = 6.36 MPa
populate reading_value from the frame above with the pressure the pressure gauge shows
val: 1.5 MPa
